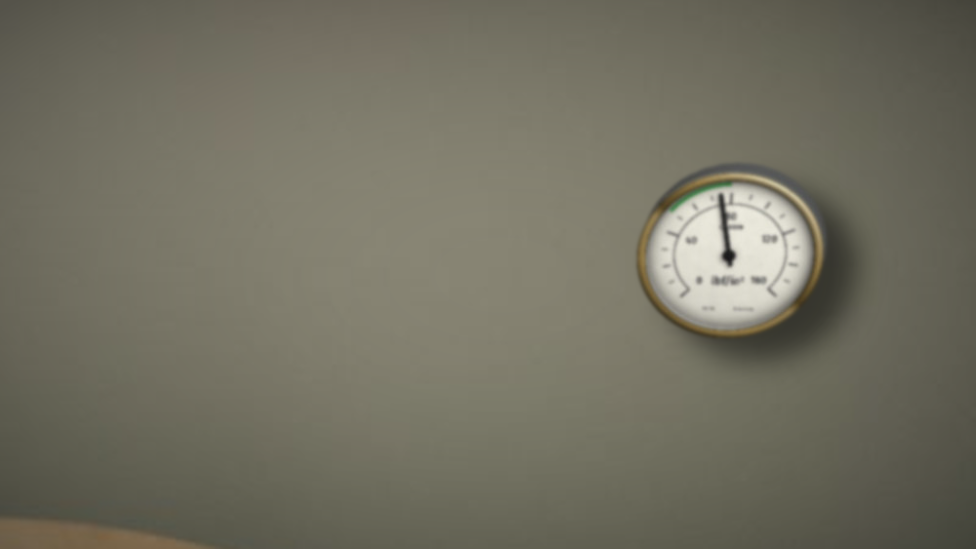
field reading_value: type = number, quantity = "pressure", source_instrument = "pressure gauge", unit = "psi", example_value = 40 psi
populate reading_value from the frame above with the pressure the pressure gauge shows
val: 75 psi
